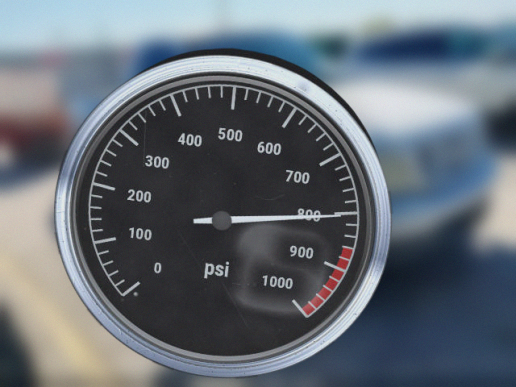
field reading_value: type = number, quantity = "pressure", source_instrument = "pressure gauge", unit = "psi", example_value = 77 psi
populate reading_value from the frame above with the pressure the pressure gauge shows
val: 800 psi
